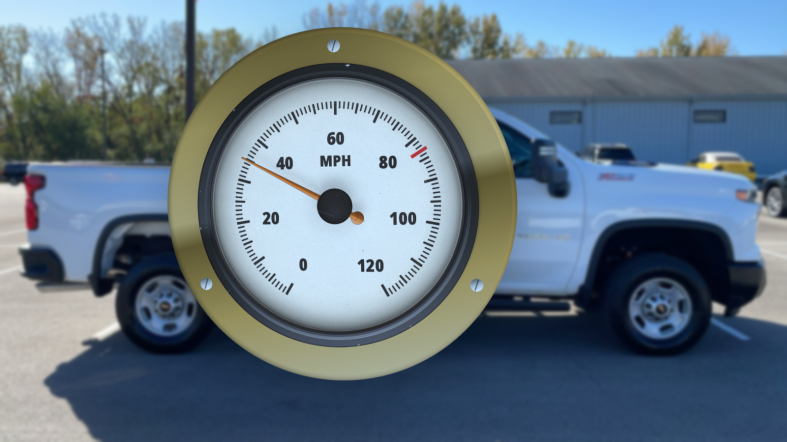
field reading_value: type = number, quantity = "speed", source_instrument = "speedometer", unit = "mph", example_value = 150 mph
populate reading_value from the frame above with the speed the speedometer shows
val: 35 mph
